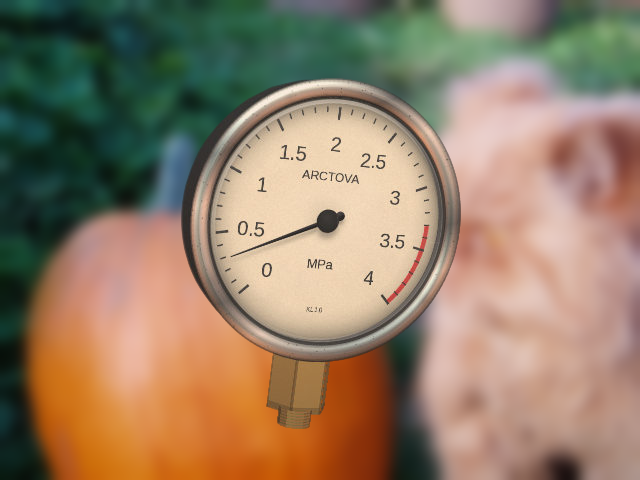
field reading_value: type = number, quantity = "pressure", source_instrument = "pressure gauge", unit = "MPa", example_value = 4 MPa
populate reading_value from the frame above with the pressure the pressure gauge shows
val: 0.3 MPa
